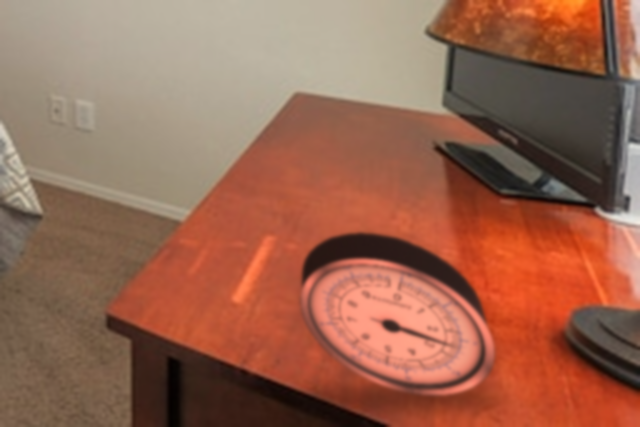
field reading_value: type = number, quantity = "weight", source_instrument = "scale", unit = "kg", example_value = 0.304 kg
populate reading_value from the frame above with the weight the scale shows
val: 2.5 kg
